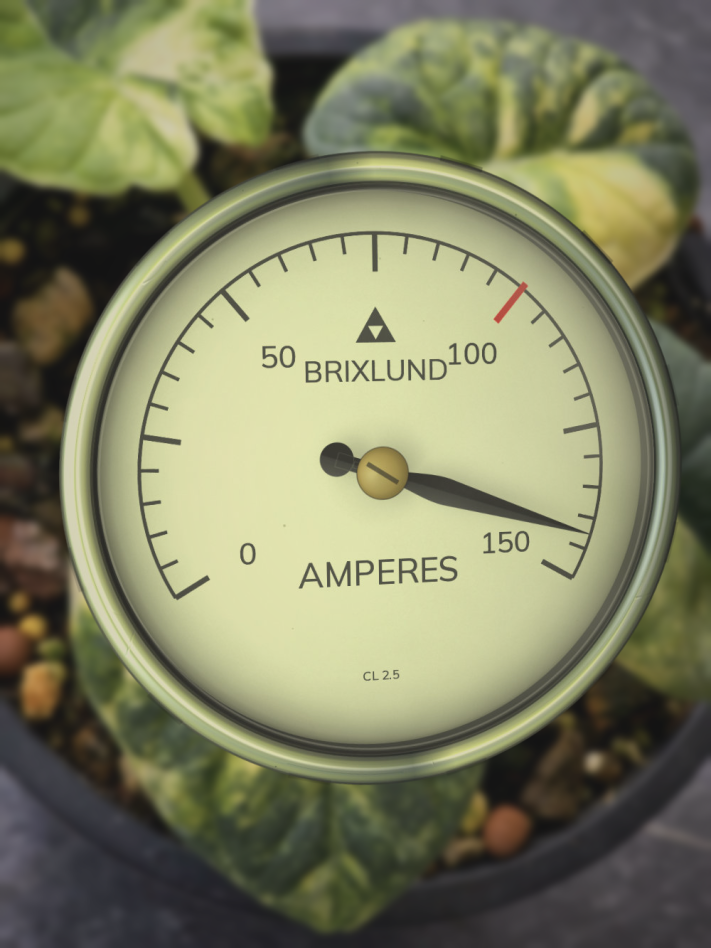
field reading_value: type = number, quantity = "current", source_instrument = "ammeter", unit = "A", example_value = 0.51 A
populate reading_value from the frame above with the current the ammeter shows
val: 142.5 A
